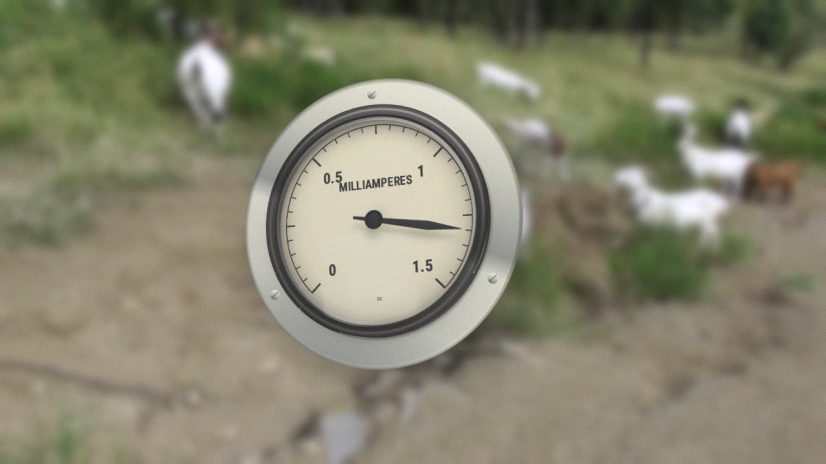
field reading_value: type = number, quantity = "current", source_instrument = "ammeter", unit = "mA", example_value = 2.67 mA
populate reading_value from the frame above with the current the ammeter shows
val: 1.3 mA
